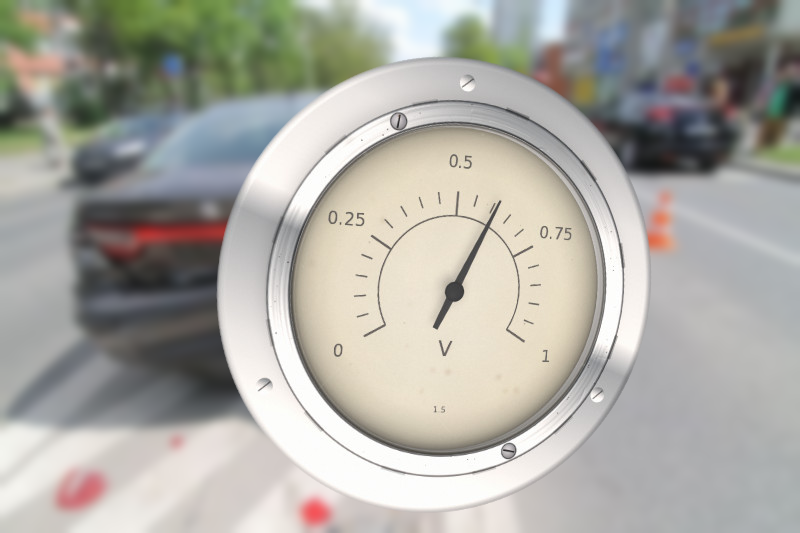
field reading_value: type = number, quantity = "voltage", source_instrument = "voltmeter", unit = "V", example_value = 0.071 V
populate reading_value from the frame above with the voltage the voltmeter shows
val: 0.6 V
